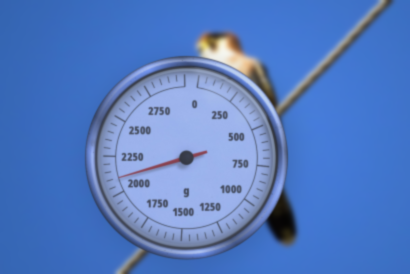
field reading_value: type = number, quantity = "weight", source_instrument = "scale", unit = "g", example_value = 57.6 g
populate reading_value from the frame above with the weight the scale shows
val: 2100 g
